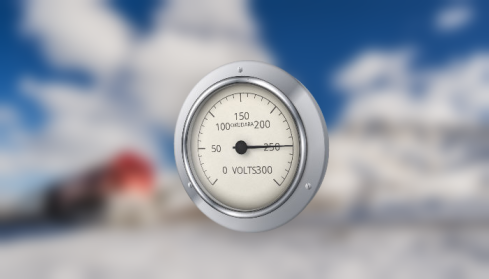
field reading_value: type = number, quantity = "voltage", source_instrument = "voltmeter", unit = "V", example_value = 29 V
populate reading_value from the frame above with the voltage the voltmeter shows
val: 250 V
